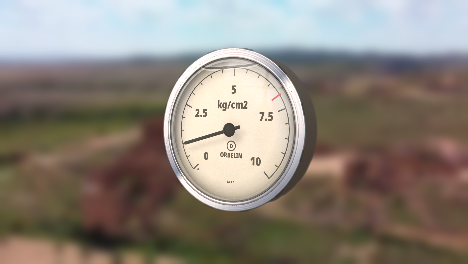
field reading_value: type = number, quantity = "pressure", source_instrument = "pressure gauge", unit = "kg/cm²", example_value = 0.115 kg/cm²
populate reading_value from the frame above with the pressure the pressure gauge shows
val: 1 kg/cm²
